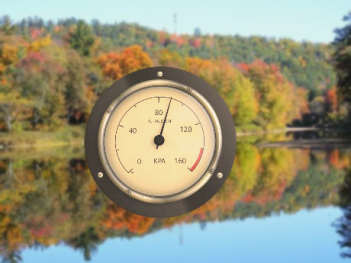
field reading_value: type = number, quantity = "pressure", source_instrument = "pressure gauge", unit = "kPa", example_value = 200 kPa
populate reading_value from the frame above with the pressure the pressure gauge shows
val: 90 kPa
